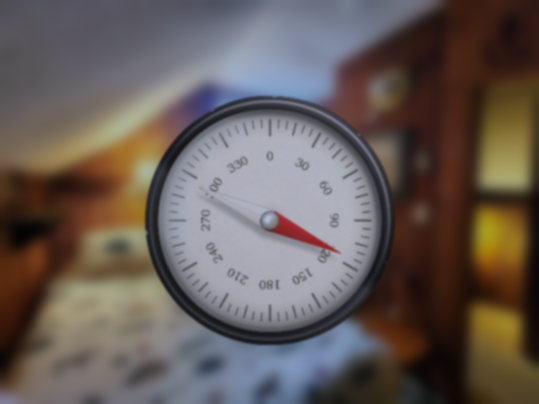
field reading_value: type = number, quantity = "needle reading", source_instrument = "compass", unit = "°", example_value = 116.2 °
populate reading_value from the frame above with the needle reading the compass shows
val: 115 °
